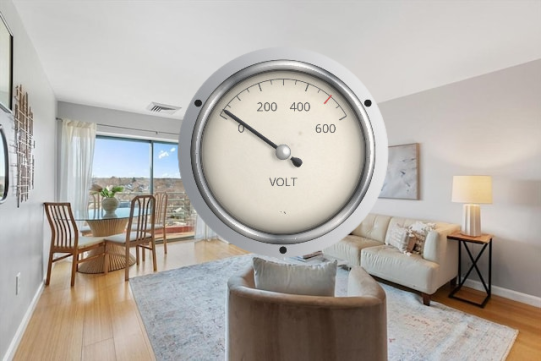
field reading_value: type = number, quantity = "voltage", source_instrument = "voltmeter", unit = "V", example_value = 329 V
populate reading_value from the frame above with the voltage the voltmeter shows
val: 25 V
